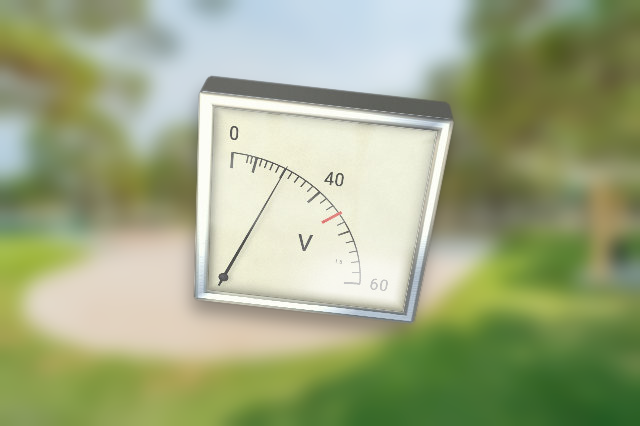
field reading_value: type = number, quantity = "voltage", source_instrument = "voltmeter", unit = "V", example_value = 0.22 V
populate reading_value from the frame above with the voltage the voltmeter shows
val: 30 V
